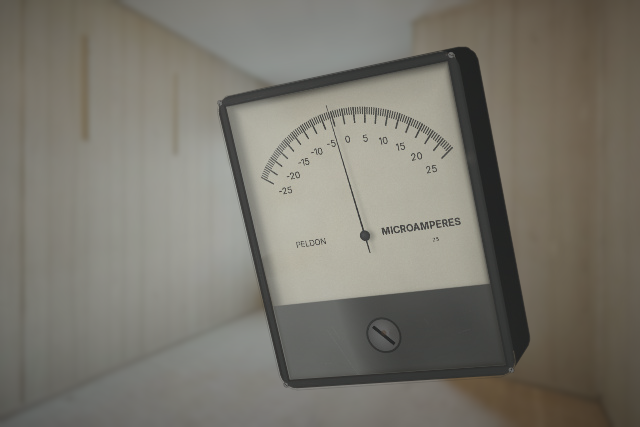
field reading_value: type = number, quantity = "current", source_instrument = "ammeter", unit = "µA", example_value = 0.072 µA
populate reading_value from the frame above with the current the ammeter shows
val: -2.5 µA
